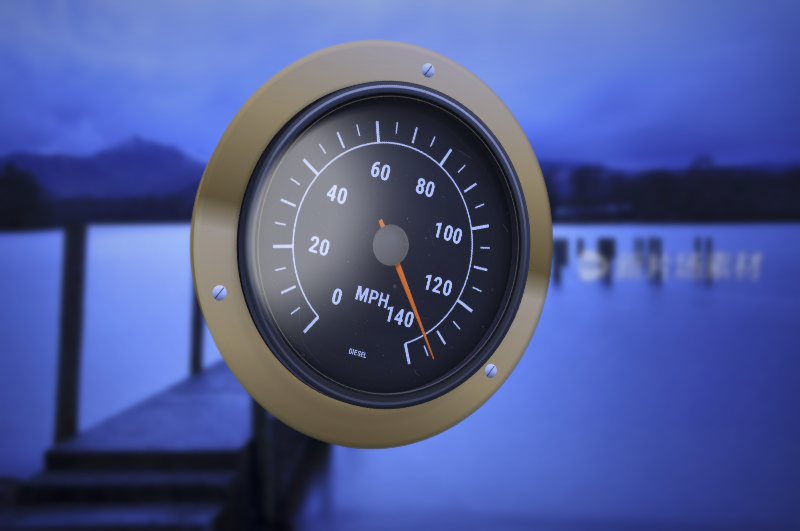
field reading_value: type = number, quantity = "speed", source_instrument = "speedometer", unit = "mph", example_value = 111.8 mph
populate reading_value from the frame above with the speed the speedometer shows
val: 135 mph
